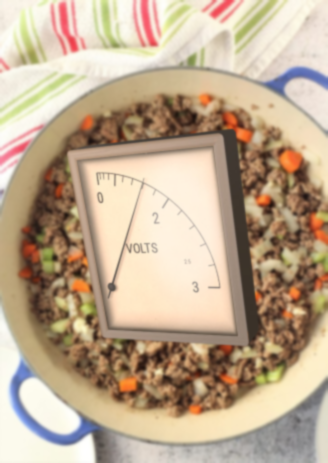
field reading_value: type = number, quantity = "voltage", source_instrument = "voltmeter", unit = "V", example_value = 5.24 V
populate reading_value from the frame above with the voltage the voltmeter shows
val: 1.6 V
